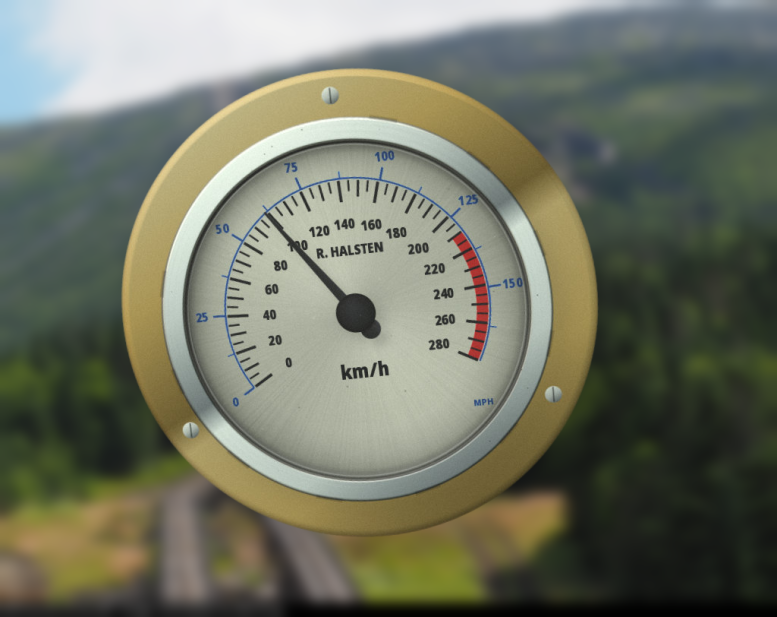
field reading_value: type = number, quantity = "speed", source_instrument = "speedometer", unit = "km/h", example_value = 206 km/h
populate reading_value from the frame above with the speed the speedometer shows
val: 100 km/h
